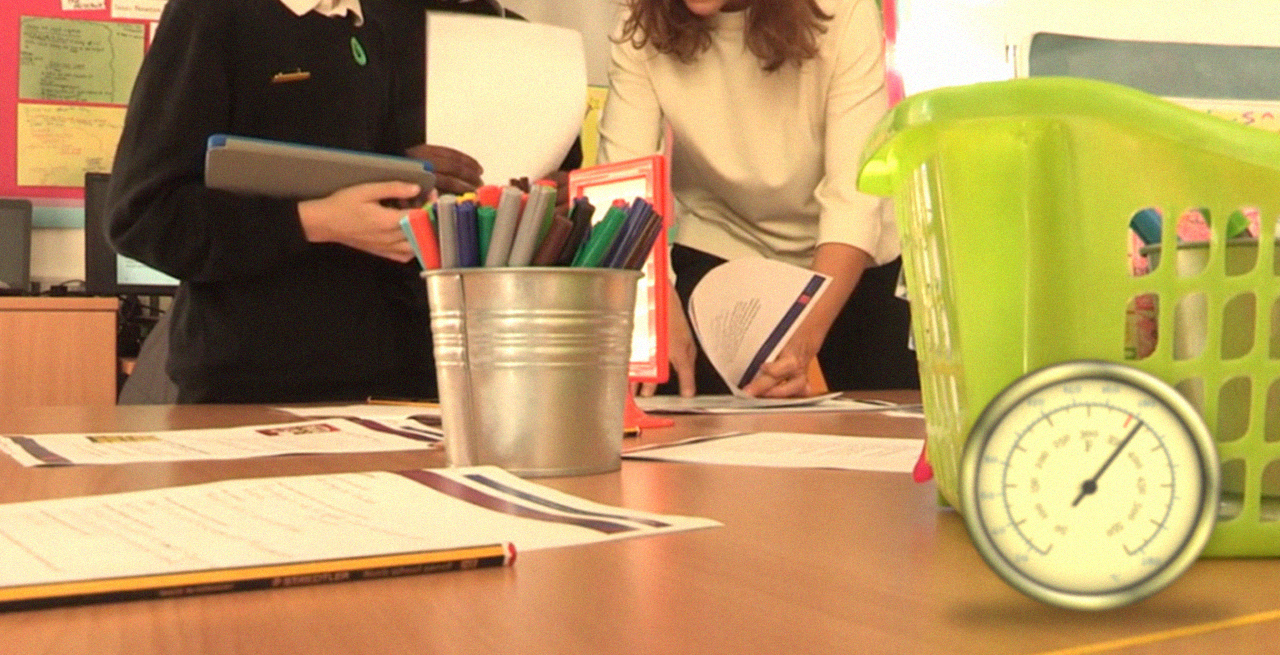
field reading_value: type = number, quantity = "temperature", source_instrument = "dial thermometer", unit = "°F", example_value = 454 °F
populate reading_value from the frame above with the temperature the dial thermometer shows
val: 362.5 °F
